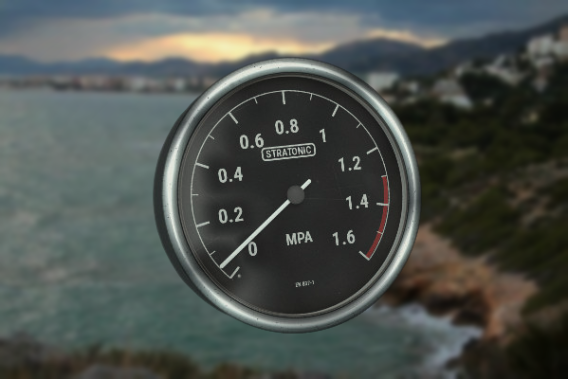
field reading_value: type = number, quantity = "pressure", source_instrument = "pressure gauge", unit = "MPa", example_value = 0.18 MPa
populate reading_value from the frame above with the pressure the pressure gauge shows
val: 0.05 MPa
